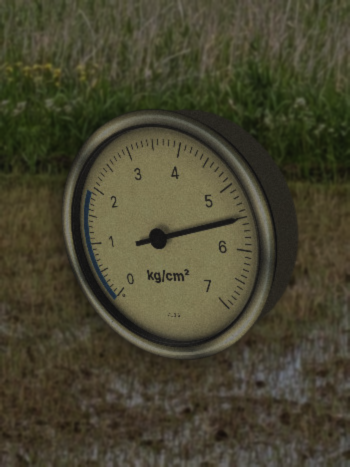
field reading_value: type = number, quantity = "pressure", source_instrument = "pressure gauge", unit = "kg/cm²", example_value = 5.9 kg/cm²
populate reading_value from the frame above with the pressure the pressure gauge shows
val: 5.5 kg/cm²
